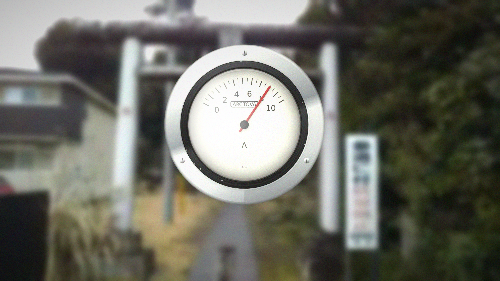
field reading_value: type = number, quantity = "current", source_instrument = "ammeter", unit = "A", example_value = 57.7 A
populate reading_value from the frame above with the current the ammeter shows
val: 8 A
